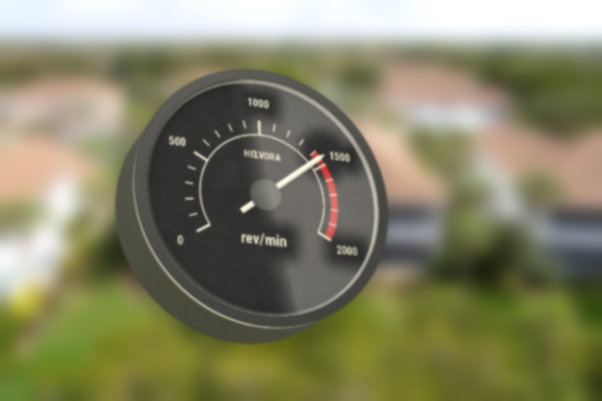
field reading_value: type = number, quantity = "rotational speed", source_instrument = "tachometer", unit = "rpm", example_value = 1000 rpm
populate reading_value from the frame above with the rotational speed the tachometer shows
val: 1450 rpm
